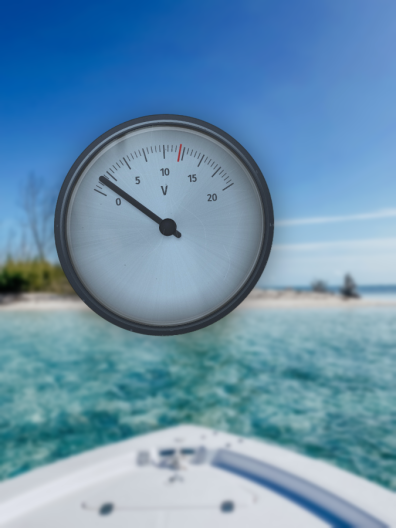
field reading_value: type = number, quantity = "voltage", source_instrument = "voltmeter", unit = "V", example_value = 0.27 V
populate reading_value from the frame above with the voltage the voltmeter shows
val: 1.5 V
